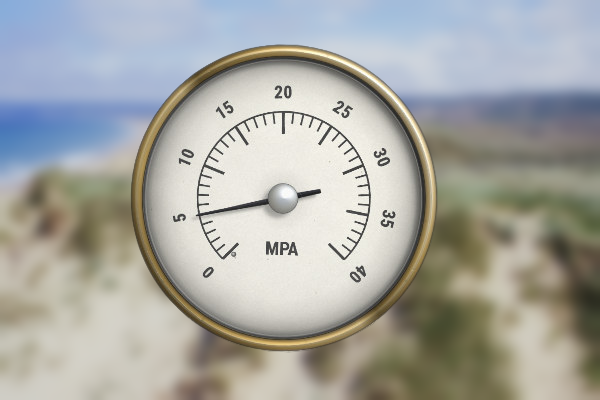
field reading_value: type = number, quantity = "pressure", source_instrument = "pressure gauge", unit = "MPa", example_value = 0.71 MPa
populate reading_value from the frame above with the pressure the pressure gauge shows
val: 5 MPa
